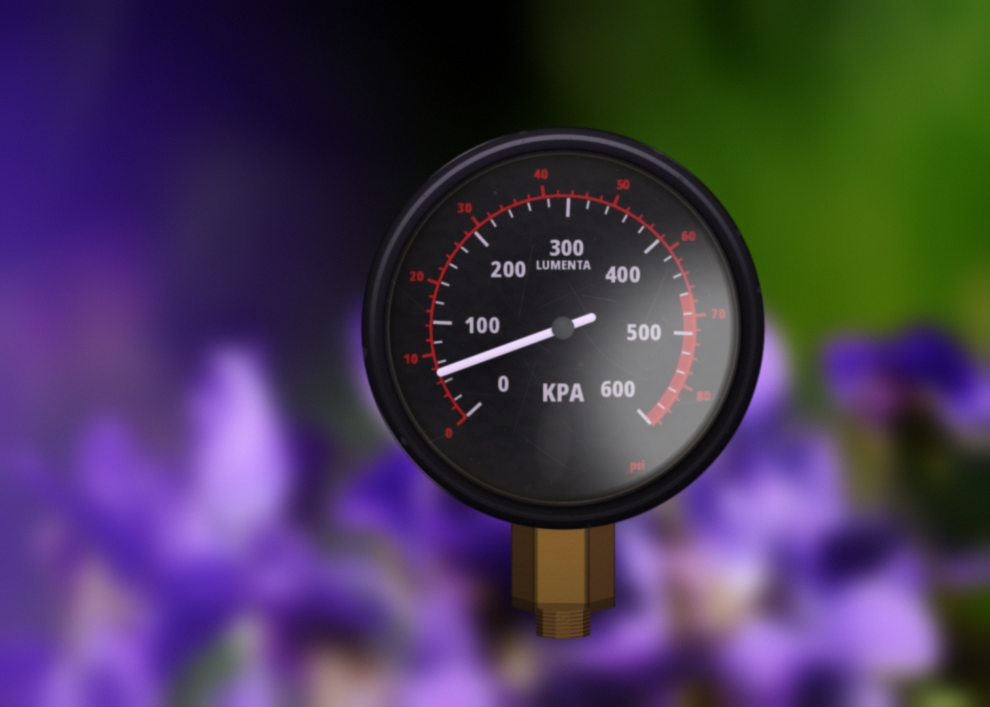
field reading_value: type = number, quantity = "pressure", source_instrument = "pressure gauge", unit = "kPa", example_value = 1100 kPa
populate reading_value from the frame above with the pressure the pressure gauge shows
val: 50 kPa
